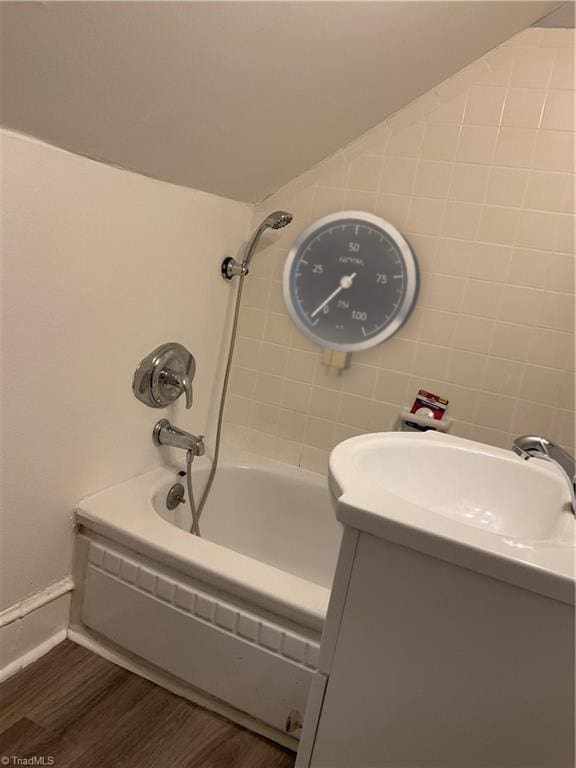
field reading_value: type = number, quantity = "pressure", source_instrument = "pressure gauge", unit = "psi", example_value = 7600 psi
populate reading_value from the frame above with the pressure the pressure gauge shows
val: 2.5 psi
